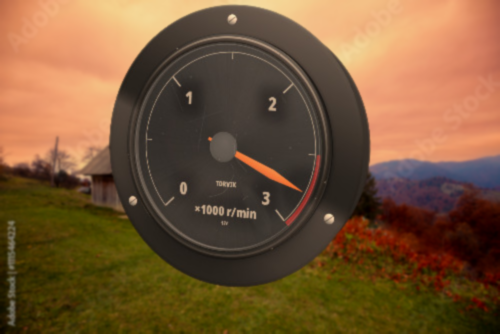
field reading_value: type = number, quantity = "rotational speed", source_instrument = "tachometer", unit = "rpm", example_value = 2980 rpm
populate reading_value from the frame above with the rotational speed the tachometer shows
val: 2750 rpm
